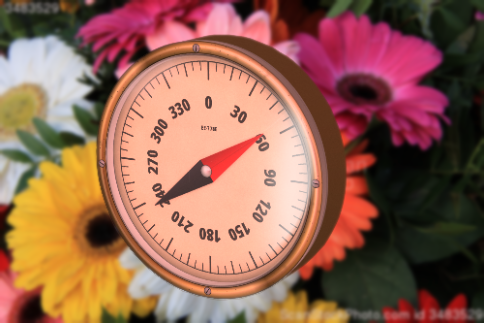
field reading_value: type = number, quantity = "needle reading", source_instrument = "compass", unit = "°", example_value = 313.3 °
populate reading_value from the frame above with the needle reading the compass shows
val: 55 °
